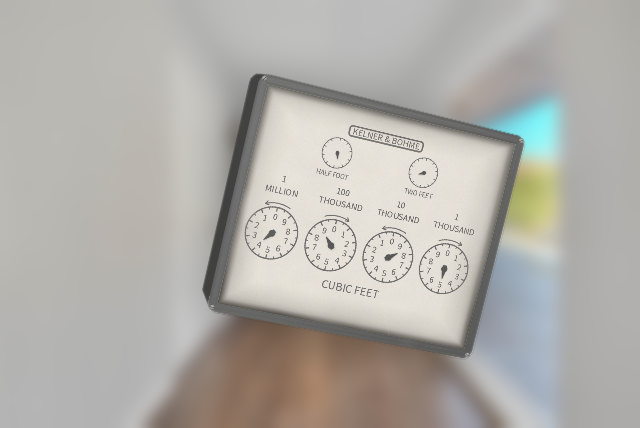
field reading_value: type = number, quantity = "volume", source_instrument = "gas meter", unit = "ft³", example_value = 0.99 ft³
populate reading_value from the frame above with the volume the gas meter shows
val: 388500 ft³
